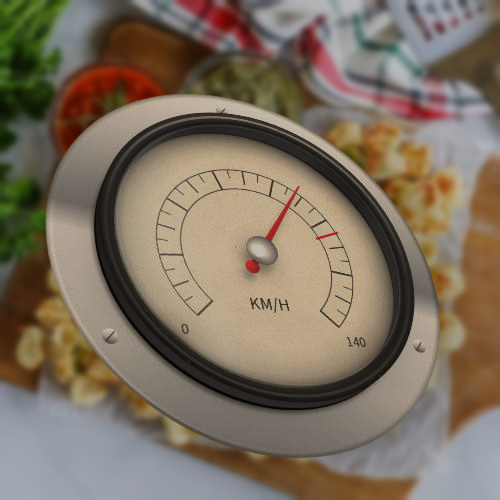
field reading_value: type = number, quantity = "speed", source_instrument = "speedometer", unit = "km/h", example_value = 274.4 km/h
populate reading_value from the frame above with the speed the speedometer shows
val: 87.5 km/h
